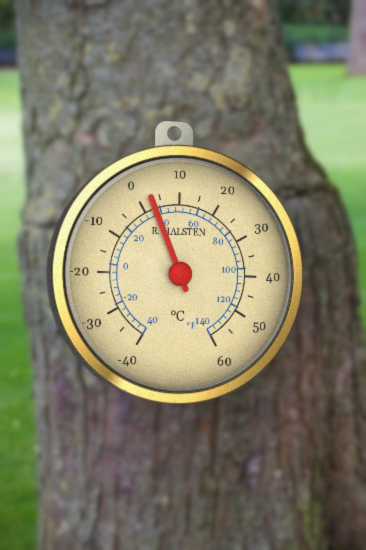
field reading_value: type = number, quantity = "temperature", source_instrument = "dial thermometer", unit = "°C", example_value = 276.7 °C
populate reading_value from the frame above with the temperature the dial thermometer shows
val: 2.5 °C
